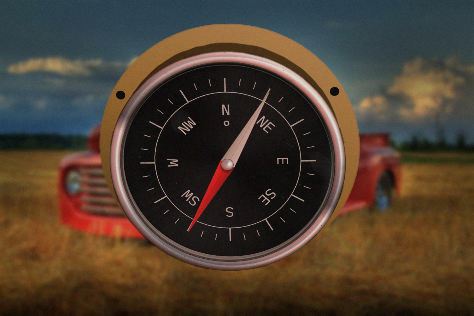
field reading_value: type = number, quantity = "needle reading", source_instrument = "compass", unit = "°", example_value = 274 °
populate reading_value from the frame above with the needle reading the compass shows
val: 210 °
